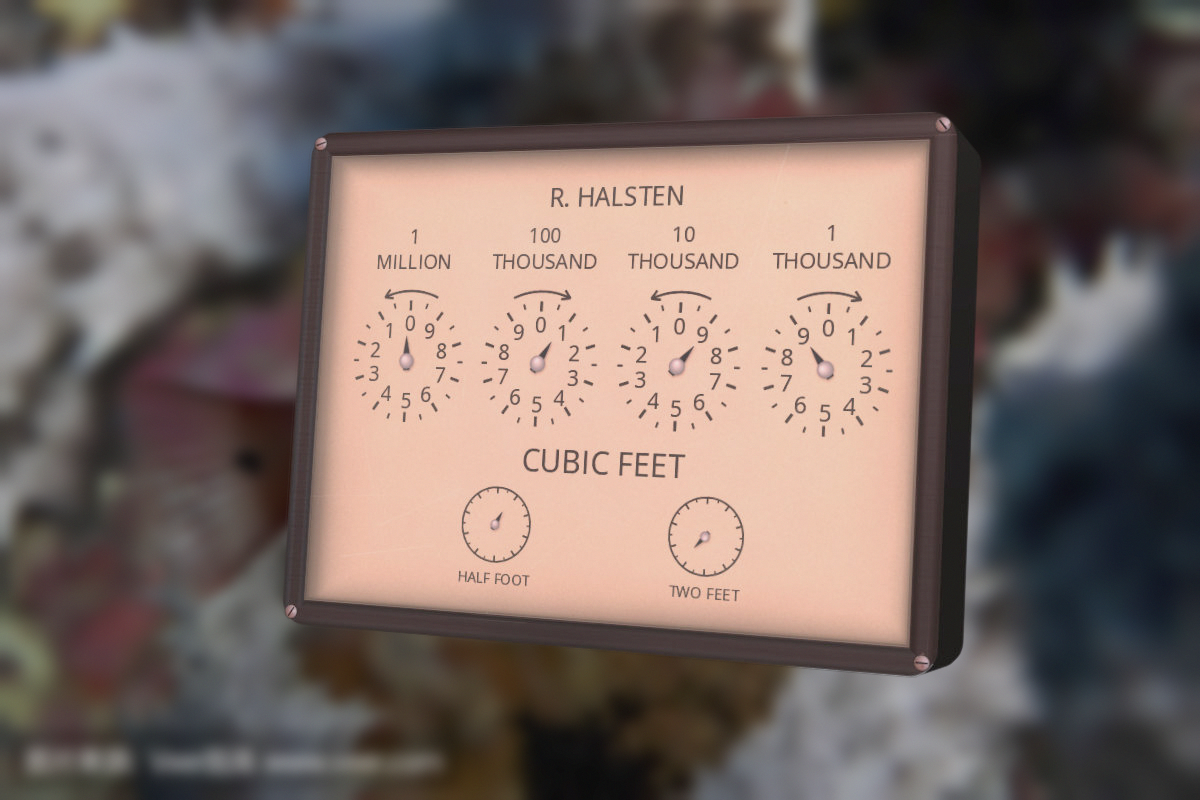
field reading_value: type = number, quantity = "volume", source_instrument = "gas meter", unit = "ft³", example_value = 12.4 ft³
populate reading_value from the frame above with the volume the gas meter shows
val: 8900 ft³
